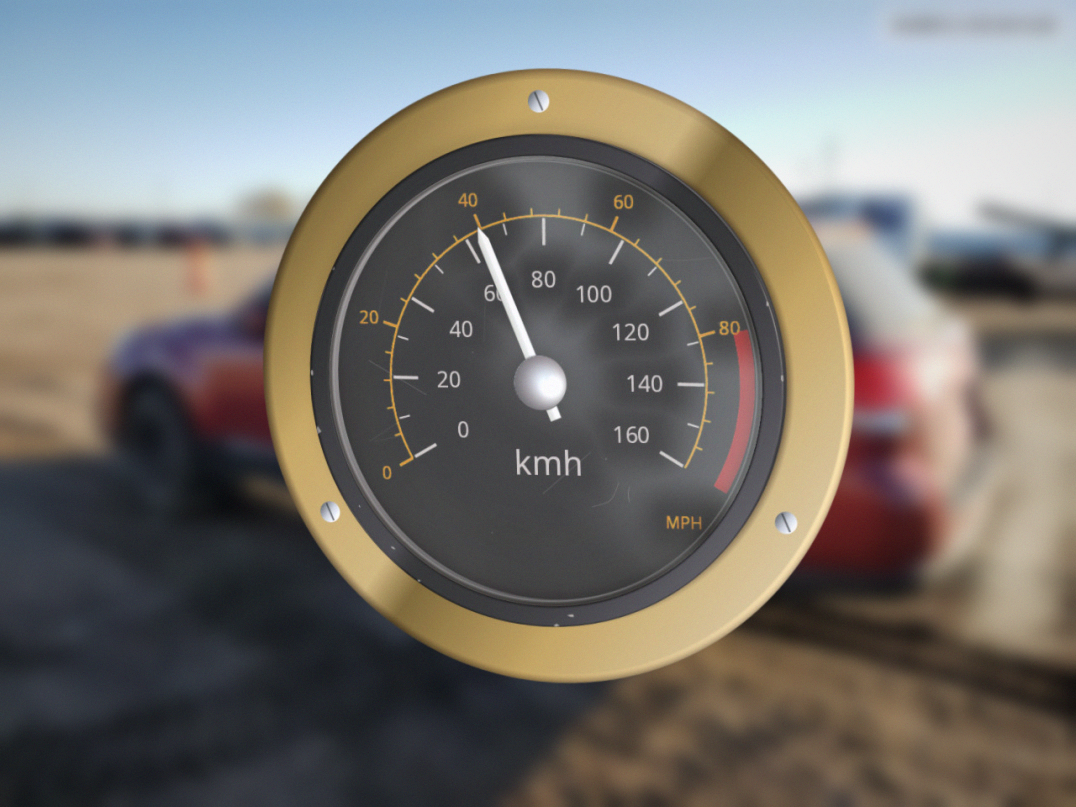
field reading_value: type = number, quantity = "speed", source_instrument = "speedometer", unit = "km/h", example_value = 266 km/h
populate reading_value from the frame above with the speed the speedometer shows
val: 65 km/h
